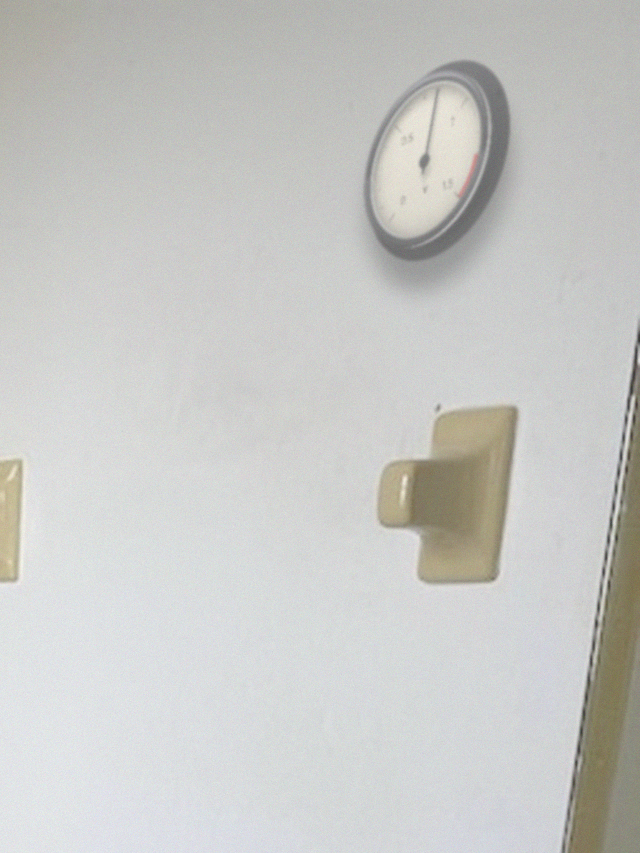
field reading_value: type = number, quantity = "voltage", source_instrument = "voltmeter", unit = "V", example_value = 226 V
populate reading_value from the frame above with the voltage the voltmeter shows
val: 0.8 V
